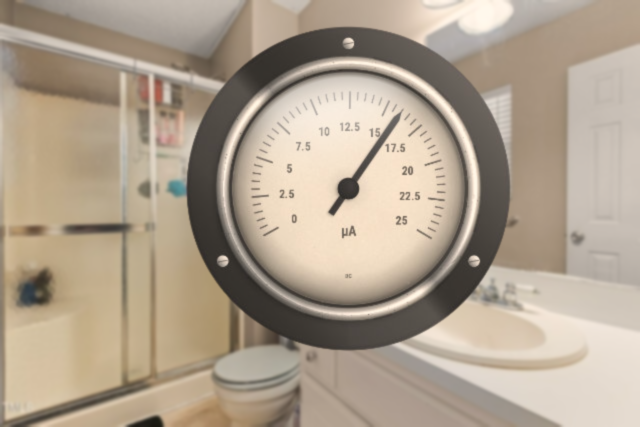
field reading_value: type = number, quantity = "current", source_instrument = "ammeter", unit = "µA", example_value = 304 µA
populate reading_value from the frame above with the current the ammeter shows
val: 16 µA
